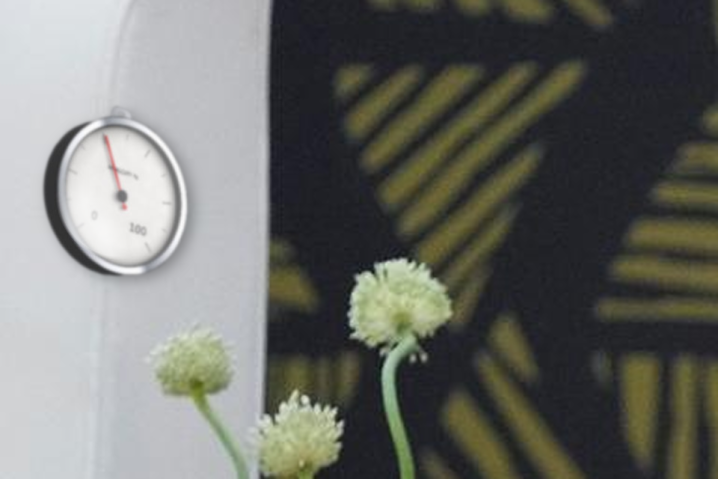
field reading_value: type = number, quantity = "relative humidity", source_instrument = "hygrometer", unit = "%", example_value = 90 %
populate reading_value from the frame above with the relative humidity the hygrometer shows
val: 40 %
